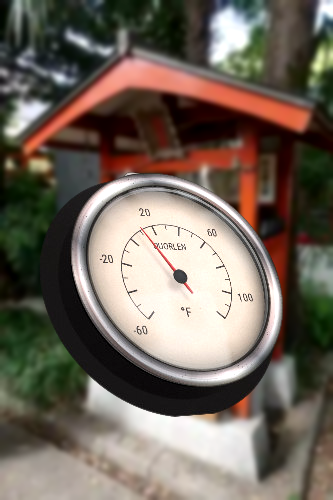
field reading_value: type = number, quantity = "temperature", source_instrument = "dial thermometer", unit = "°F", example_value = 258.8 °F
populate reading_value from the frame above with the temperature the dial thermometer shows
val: 10 °F
